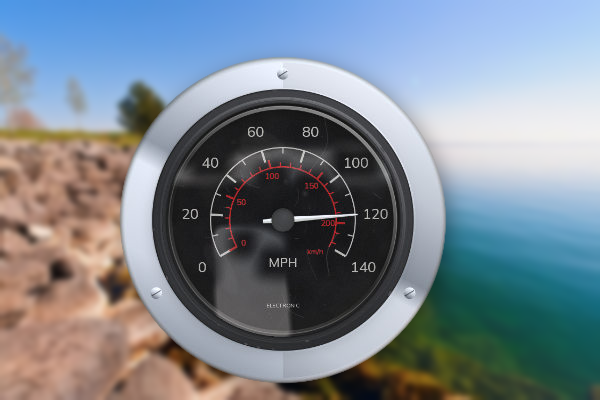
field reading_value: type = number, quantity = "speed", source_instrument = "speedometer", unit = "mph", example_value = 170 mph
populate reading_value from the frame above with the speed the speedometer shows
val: 120 mph
